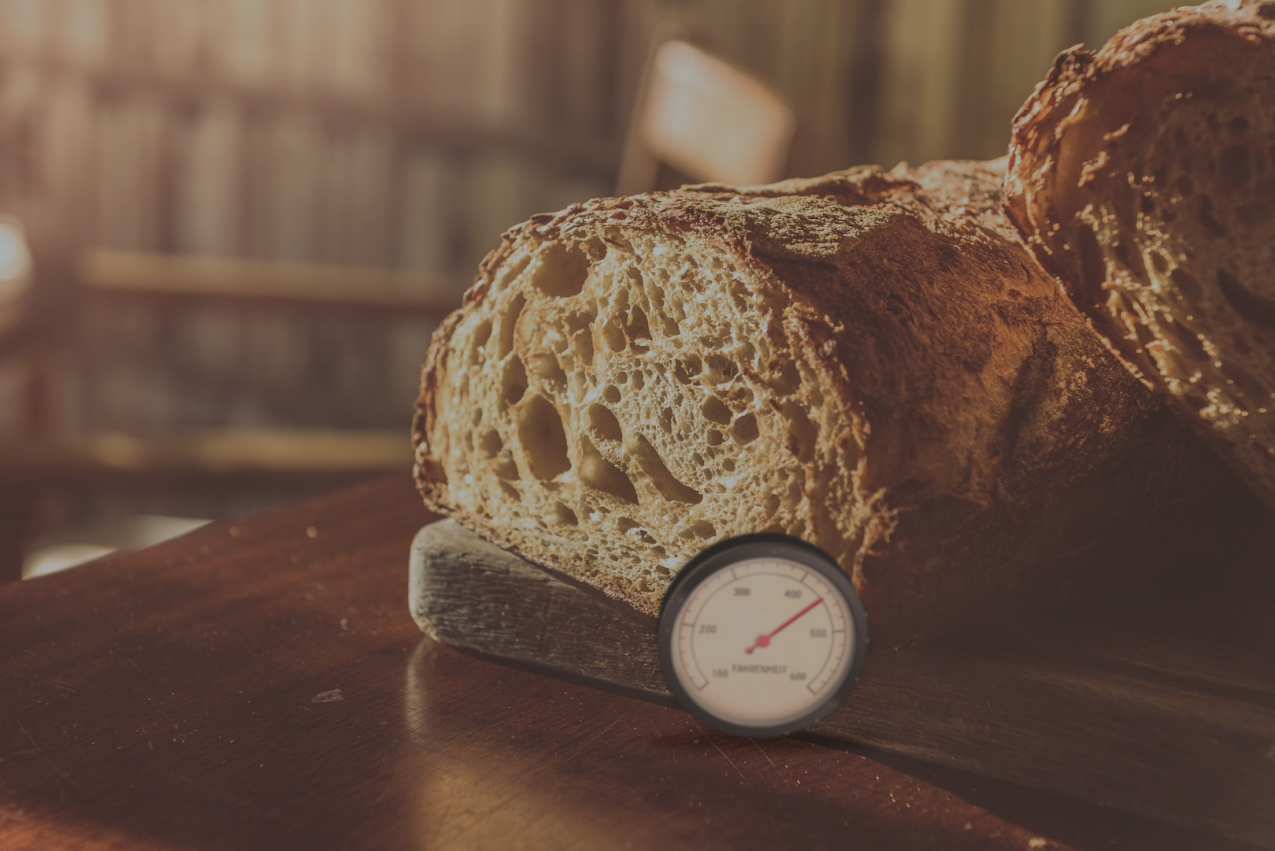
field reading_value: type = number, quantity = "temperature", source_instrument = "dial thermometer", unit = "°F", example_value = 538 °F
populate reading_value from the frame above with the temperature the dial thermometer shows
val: 440 °F
